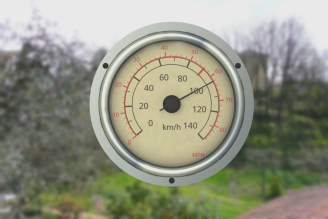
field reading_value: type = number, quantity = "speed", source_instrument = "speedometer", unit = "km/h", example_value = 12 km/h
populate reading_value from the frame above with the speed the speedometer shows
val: 100 km/h
